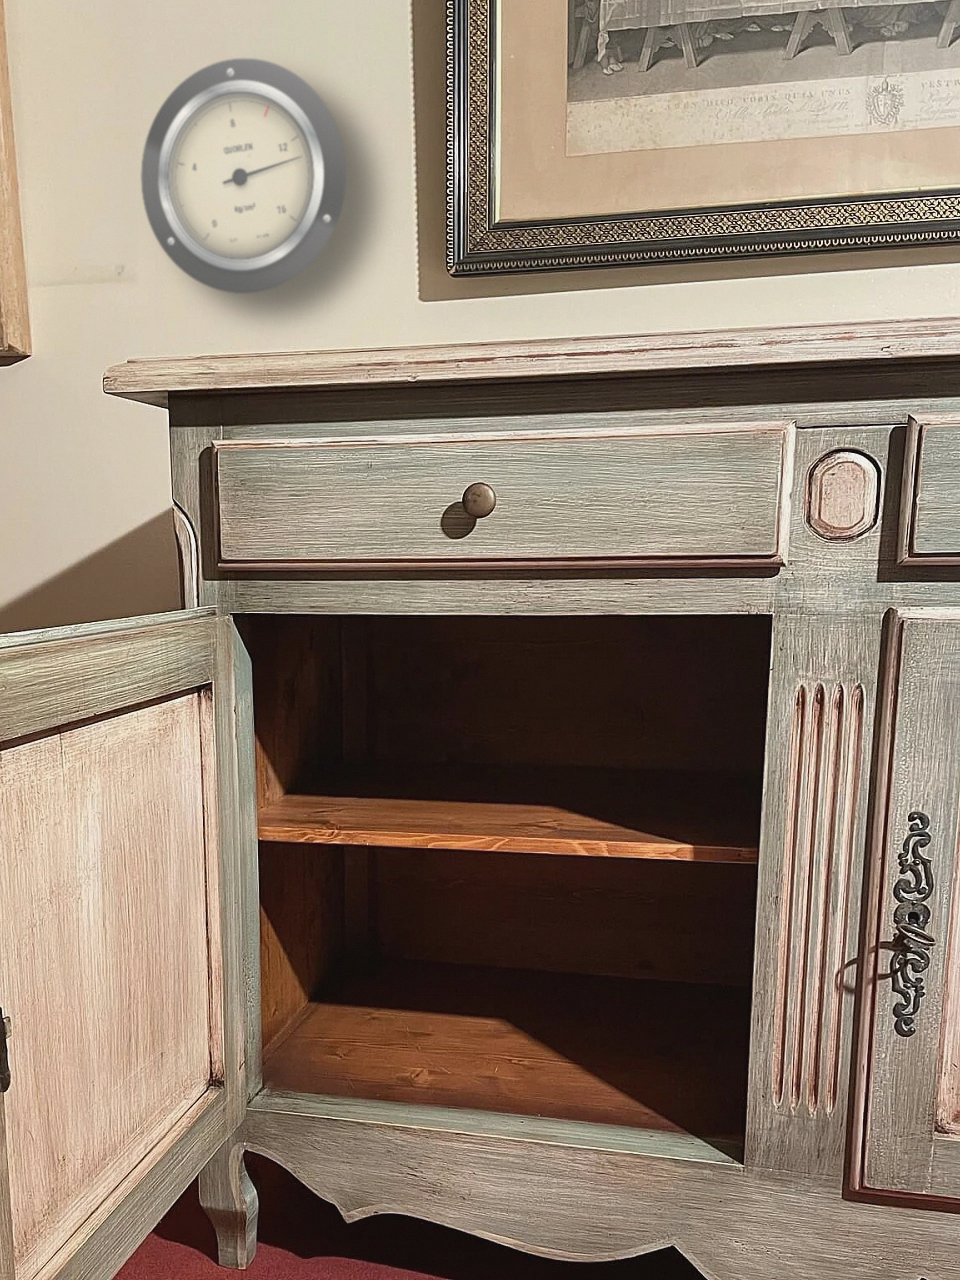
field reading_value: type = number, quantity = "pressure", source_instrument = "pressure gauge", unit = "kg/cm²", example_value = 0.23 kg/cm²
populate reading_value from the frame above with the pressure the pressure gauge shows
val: 13 kg/cm²
